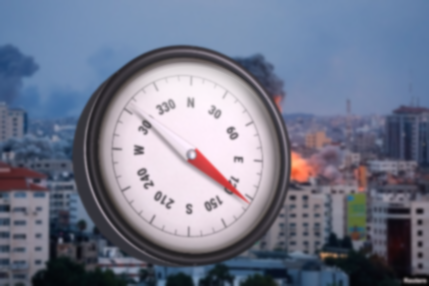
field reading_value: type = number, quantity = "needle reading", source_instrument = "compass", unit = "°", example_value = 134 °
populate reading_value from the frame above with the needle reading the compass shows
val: 125 °
